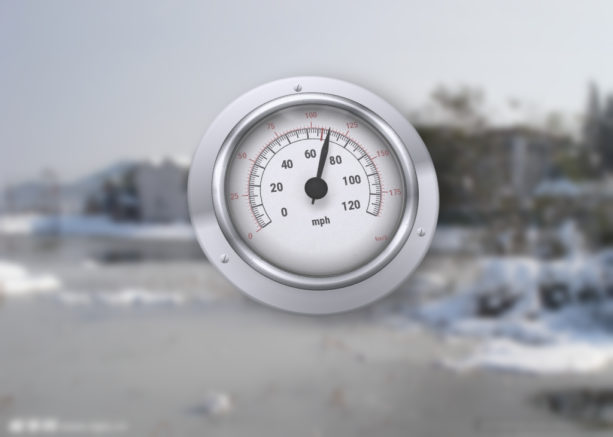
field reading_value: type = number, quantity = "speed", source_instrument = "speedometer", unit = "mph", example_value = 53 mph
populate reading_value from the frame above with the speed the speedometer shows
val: 70 mph
